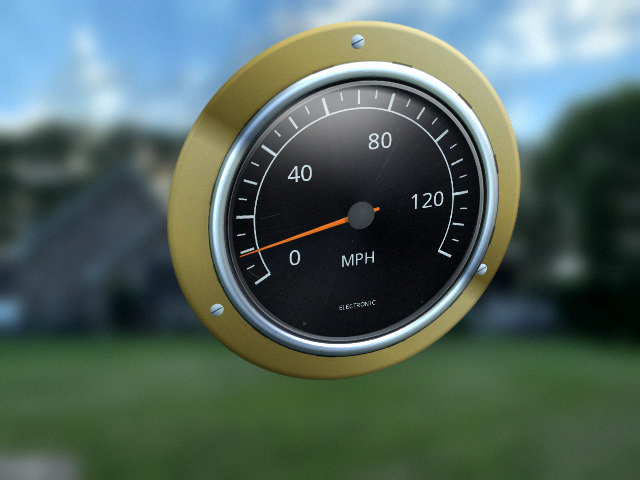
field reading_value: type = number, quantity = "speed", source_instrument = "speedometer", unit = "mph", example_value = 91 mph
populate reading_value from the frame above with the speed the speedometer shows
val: 10 mph
